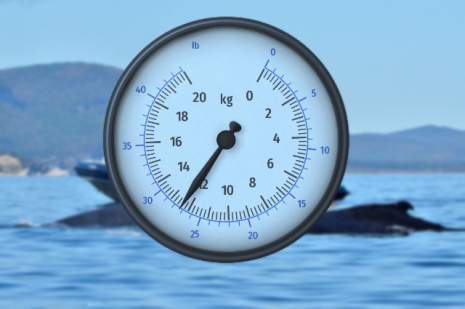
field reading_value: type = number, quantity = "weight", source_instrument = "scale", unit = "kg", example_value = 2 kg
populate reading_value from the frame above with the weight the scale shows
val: 12.4 kg
